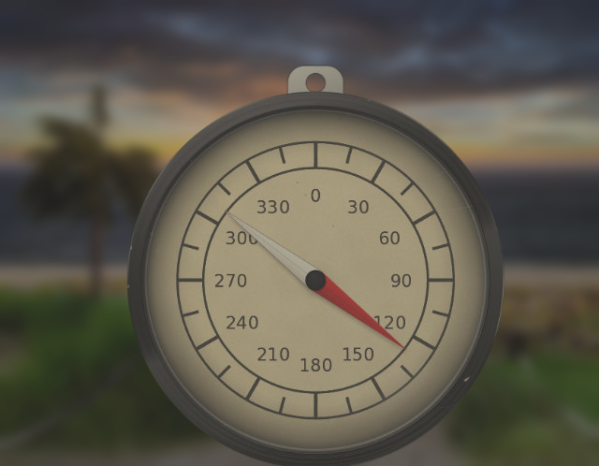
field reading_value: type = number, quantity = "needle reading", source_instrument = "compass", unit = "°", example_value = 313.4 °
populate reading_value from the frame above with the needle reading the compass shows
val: 127.5 °
